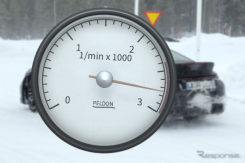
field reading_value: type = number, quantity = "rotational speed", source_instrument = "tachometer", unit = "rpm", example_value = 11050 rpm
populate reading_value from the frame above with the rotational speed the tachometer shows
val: 2750 rpm
